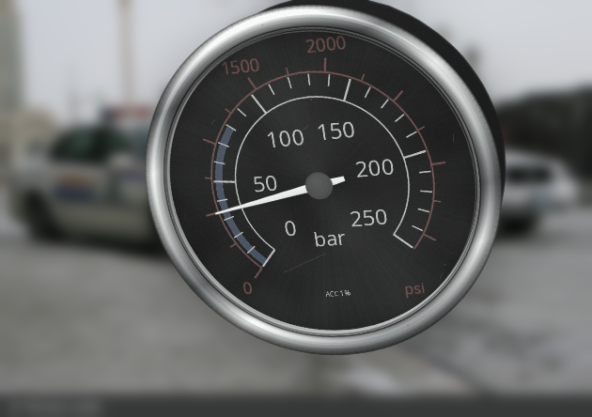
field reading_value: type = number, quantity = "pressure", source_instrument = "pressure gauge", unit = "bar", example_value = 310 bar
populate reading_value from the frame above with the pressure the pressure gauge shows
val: 35 bar
